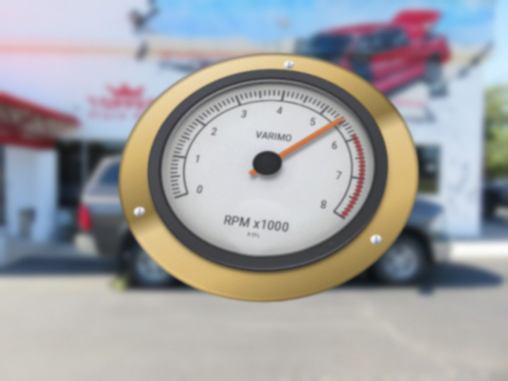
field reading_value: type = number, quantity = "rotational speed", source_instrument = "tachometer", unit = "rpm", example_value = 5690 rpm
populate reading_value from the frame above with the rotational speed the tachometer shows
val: 5500 rpm
